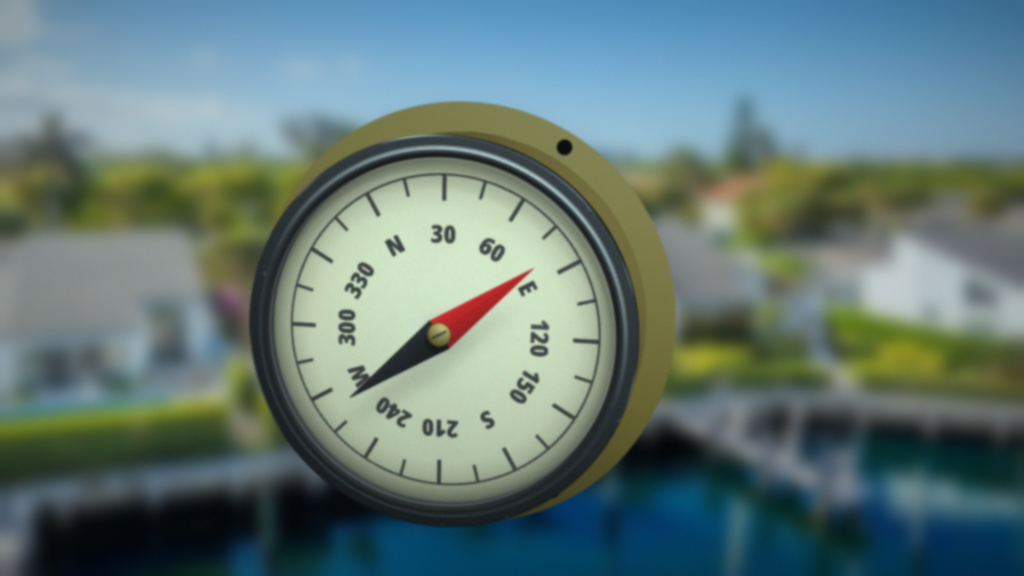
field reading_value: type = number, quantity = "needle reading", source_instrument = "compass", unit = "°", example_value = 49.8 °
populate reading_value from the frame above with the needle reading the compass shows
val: 82.5 °
